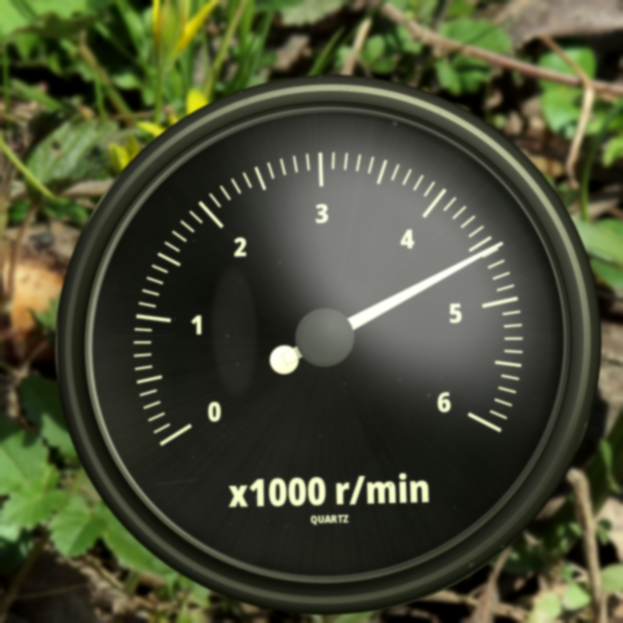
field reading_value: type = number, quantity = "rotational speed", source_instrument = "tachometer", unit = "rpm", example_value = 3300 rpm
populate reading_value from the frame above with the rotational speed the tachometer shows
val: 4600 rpm
